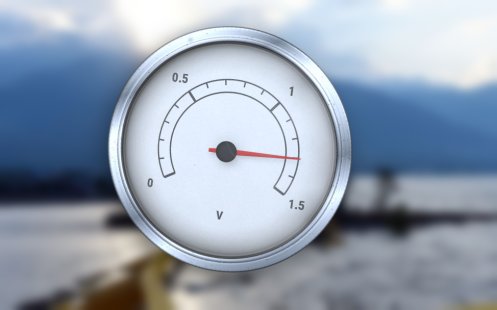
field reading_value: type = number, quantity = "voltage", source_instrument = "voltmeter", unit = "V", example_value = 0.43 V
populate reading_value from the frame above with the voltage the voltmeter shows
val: 1.3 V
